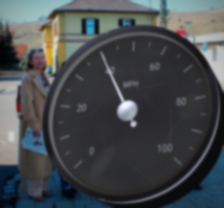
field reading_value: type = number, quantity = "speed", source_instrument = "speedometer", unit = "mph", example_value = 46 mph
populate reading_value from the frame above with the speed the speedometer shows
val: 40 mph
